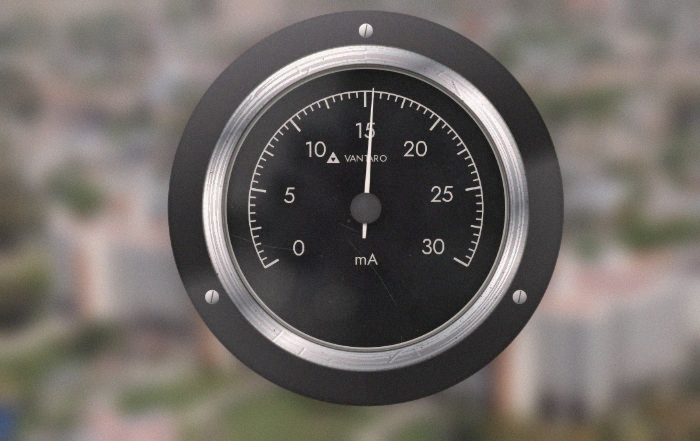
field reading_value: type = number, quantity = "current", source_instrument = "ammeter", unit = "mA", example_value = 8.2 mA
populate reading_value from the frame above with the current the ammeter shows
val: 15.5 mA
